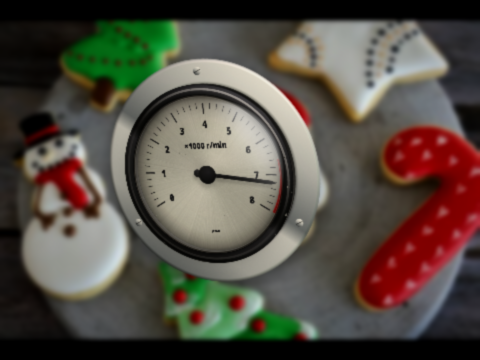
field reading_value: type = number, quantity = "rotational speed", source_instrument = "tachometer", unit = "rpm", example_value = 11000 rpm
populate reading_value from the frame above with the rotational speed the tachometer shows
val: 7200 rpm
